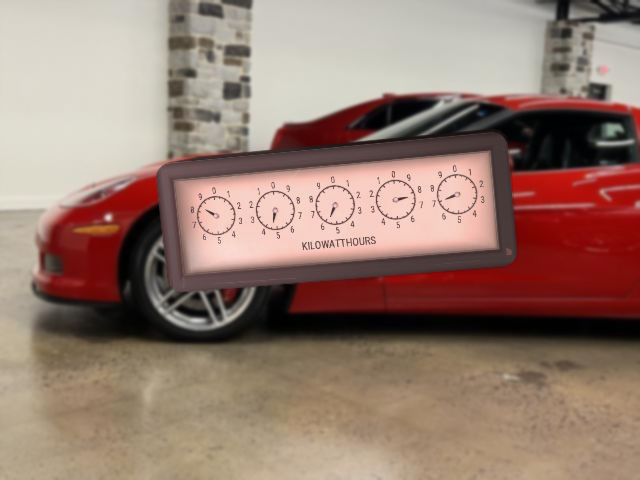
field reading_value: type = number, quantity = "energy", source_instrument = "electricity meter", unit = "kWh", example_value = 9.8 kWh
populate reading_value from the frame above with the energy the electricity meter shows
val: 84577 kWh
